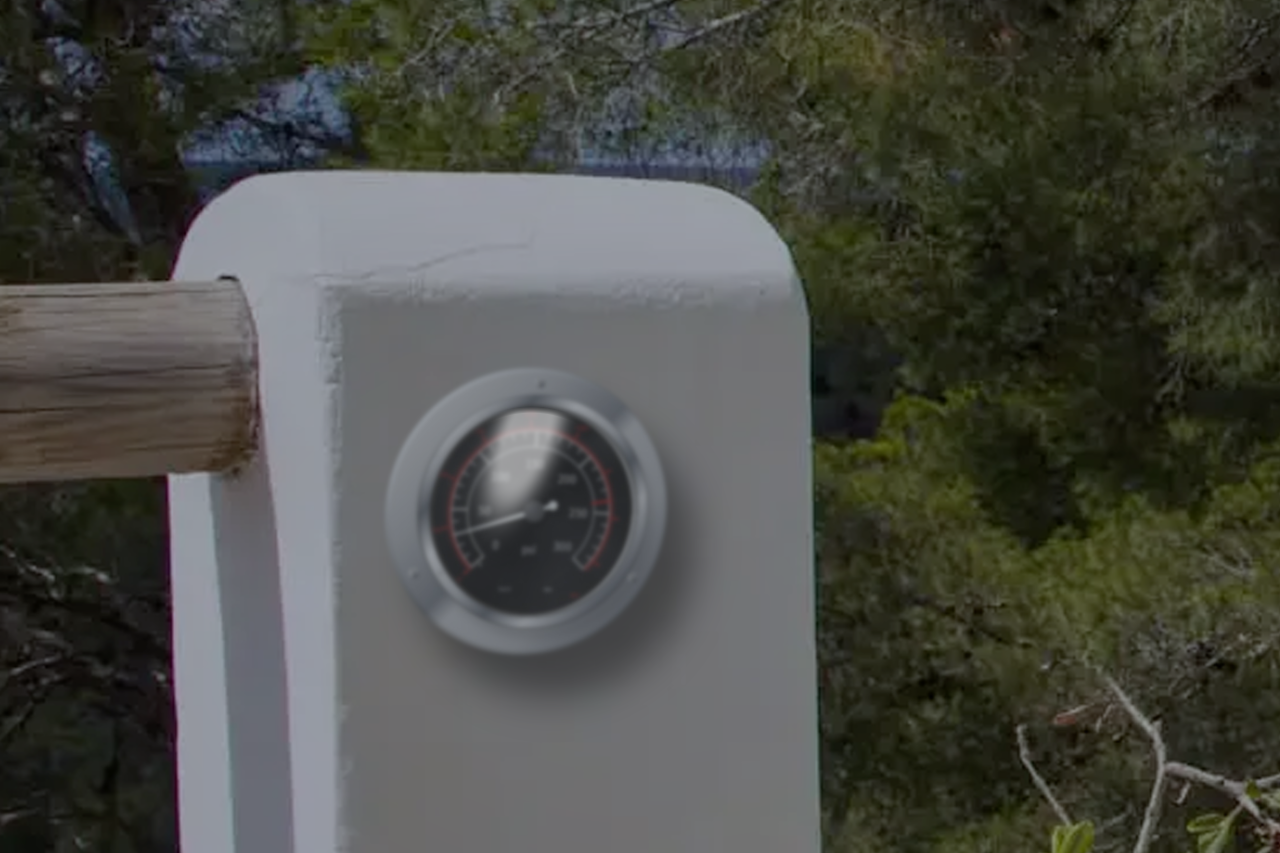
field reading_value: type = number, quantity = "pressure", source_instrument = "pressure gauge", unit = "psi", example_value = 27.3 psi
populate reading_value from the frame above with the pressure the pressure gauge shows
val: 30 psi
